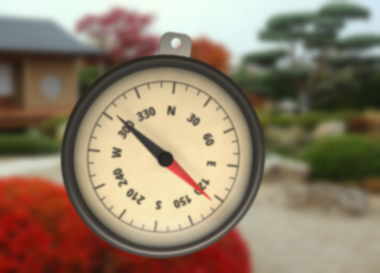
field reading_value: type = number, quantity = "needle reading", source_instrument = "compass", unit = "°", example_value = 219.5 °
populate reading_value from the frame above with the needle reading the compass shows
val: 125 °
